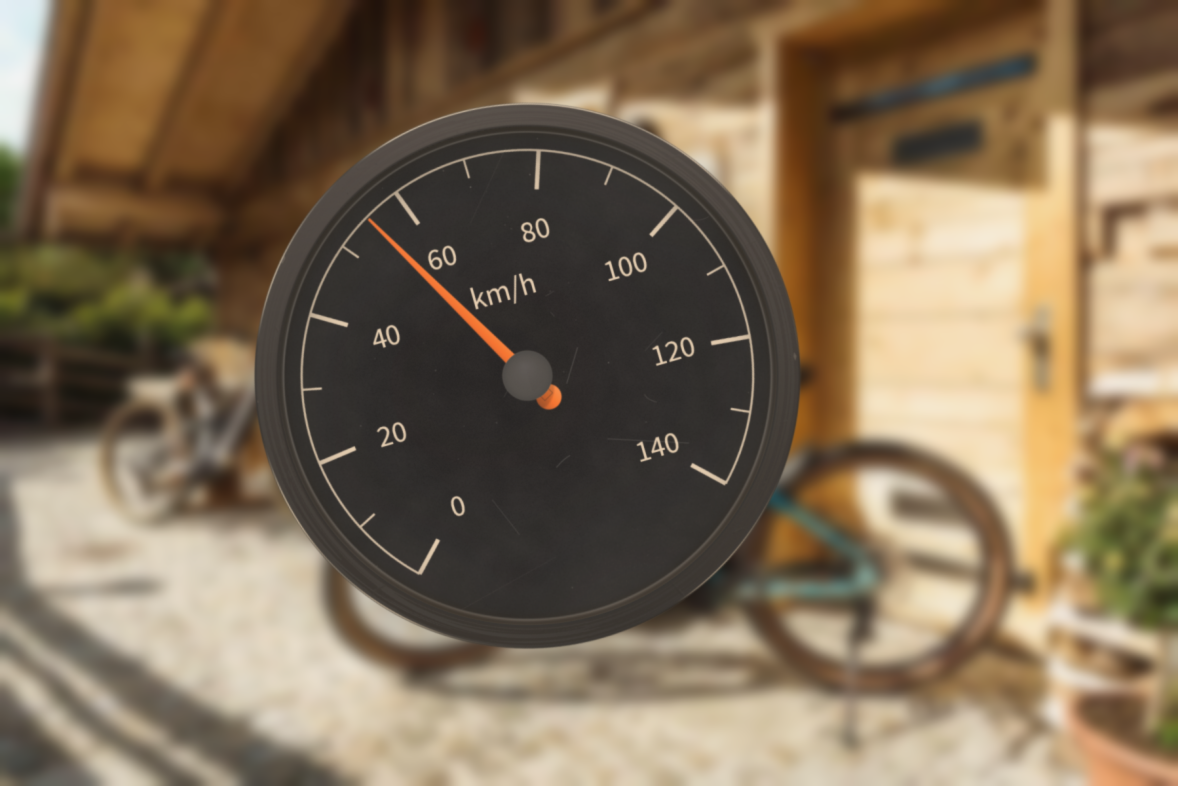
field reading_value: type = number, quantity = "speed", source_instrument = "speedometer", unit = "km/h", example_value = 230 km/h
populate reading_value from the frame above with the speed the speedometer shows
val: 55 km/h
